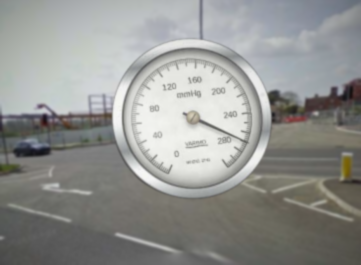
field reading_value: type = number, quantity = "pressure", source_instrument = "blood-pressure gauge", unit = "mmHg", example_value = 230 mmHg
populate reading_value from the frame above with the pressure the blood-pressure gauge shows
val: 270 mmHg
